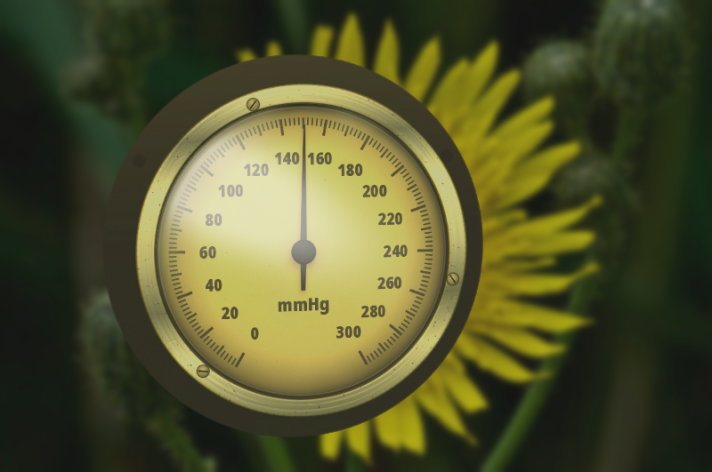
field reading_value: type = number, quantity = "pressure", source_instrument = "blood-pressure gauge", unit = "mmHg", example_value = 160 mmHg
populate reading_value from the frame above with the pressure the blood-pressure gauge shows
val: 150 mmHg
